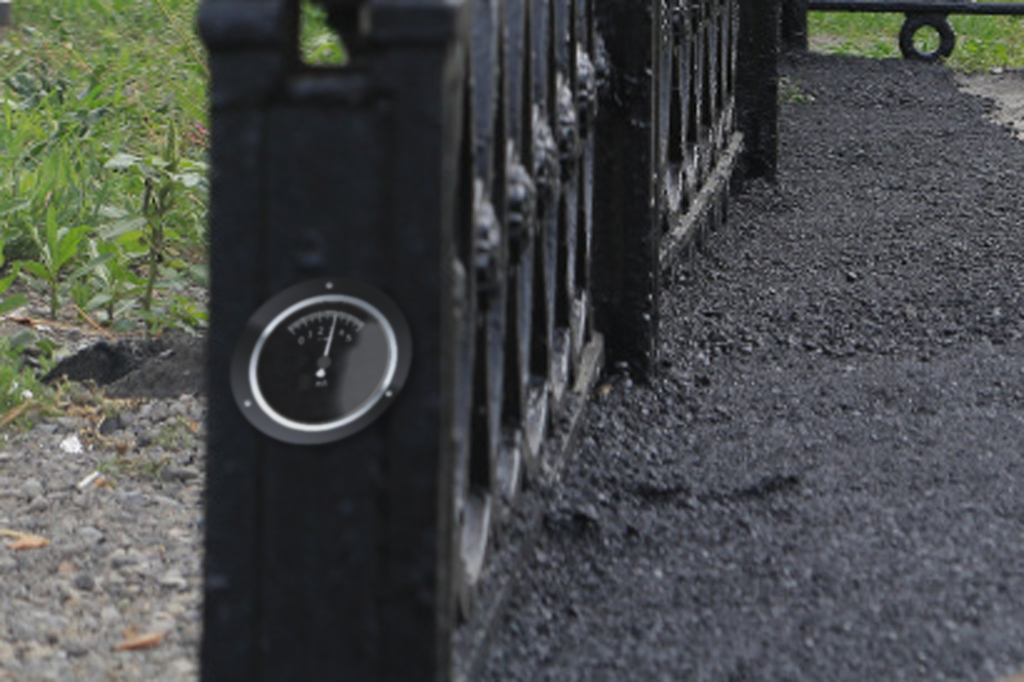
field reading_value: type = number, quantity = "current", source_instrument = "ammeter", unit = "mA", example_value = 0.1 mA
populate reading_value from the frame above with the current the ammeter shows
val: 3 mA
